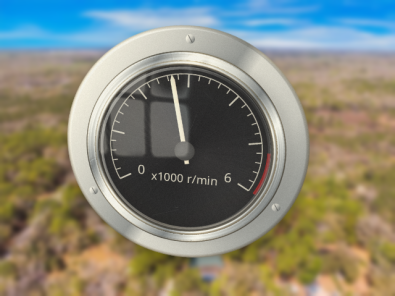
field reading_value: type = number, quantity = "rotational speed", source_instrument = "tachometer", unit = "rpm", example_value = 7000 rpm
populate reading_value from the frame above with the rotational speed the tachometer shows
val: 2700 rpm
